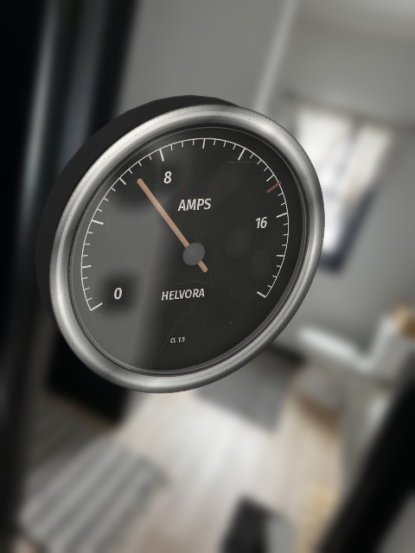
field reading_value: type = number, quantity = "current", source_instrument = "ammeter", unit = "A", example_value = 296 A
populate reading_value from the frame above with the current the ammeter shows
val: 6.5 A
